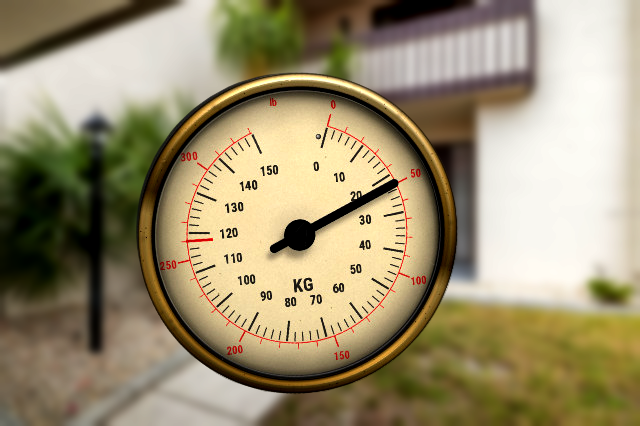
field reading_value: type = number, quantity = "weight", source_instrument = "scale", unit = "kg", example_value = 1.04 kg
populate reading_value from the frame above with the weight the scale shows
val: 22 kg
